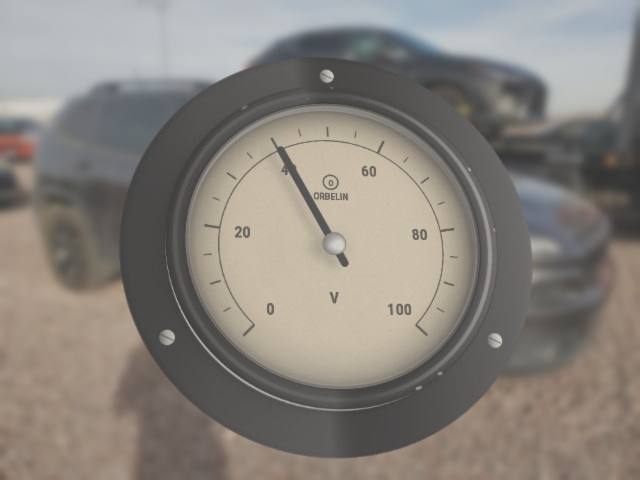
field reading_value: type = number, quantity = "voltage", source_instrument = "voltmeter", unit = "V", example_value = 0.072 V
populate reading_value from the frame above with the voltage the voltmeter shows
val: 40 V
